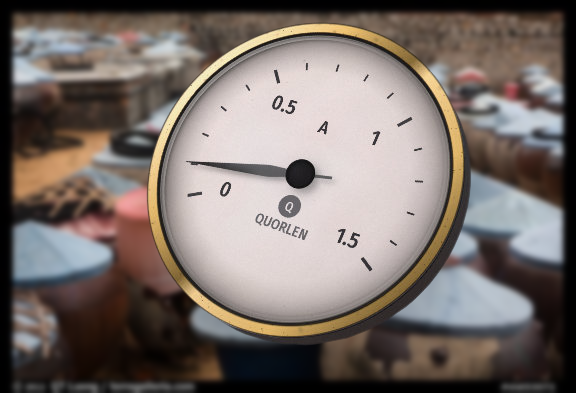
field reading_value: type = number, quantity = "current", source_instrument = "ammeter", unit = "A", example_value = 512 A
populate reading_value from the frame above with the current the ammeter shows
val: 0.1 A
